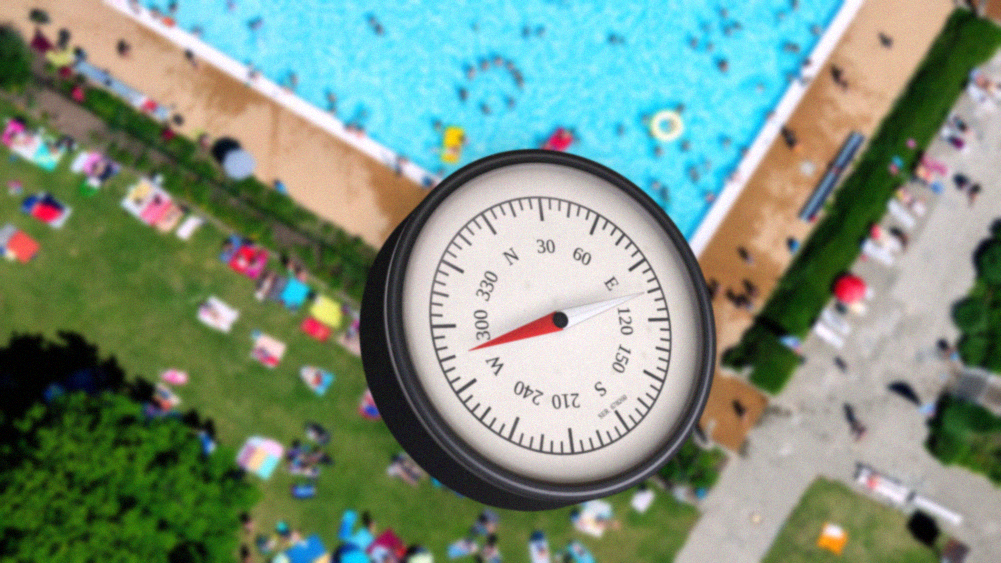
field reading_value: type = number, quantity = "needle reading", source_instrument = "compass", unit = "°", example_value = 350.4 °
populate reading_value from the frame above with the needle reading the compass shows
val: 285 °
